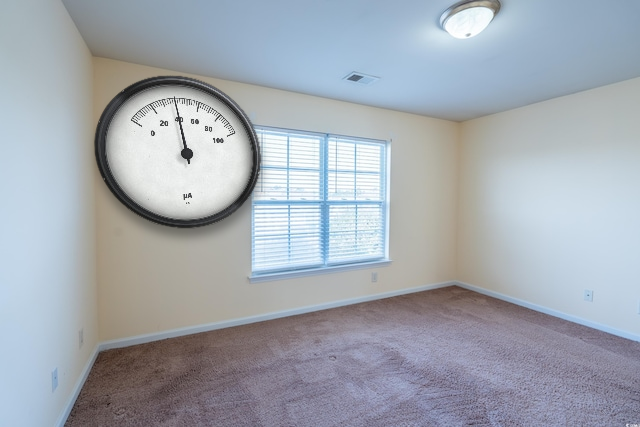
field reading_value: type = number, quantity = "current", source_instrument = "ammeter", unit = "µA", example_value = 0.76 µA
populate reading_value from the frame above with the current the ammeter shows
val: 40 µA
